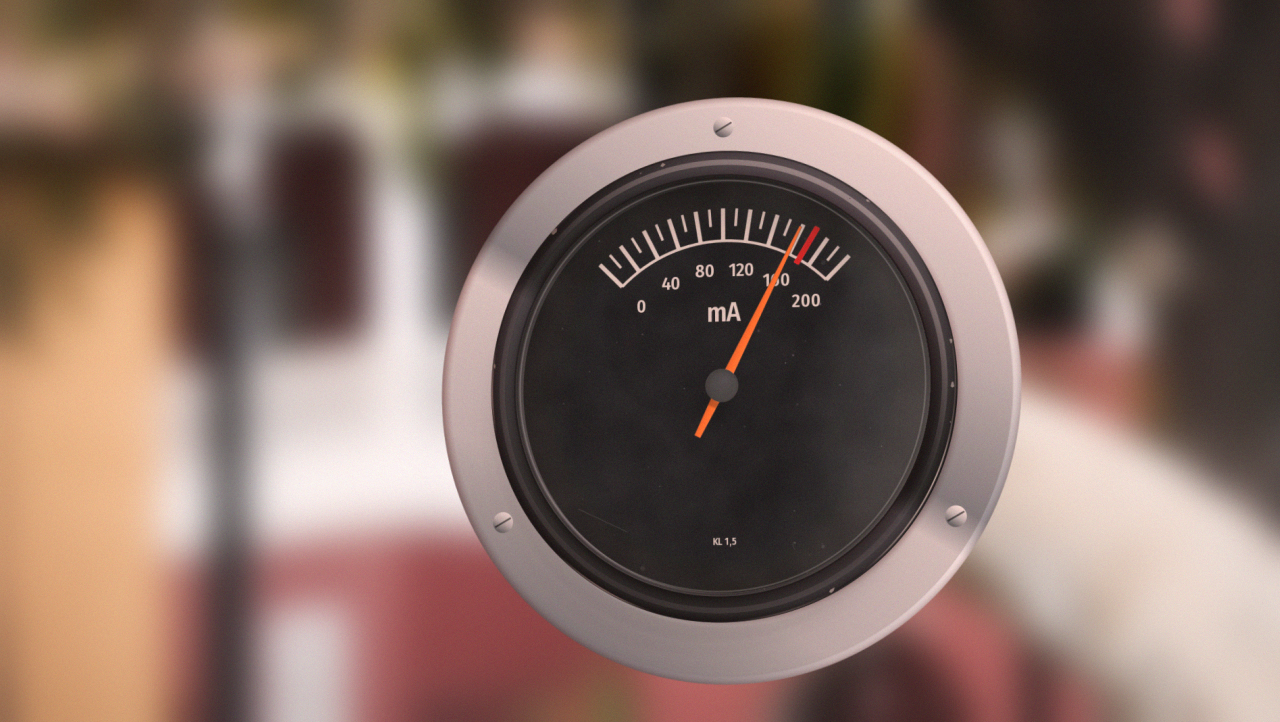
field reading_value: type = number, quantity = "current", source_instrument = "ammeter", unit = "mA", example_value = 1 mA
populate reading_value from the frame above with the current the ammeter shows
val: 160 mA
